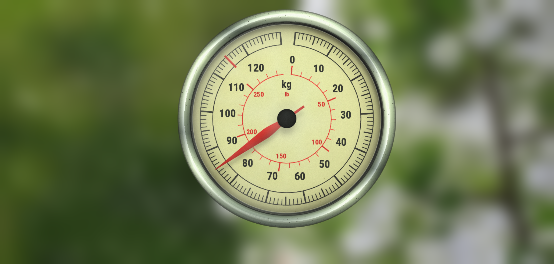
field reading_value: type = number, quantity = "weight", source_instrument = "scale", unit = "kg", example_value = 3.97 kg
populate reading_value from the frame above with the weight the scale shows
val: 85 kg
